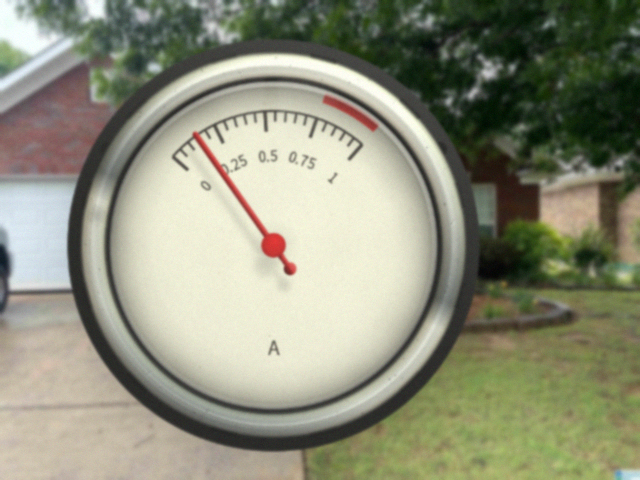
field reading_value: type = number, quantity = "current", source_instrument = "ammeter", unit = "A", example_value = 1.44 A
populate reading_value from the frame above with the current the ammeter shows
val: 0.15 A
